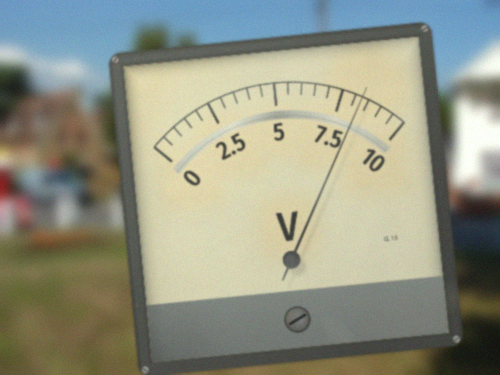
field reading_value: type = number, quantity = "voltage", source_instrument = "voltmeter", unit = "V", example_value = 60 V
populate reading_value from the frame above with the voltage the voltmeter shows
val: 8.25 V
